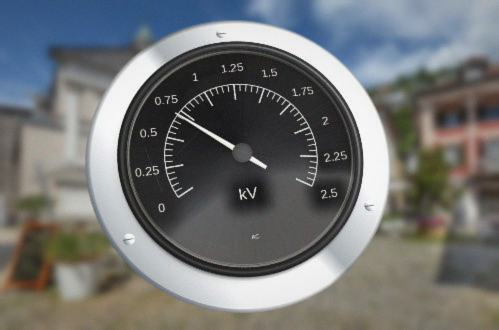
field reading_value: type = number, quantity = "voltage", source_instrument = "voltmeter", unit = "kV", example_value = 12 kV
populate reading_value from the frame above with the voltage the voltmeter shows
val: 0.7 kV
